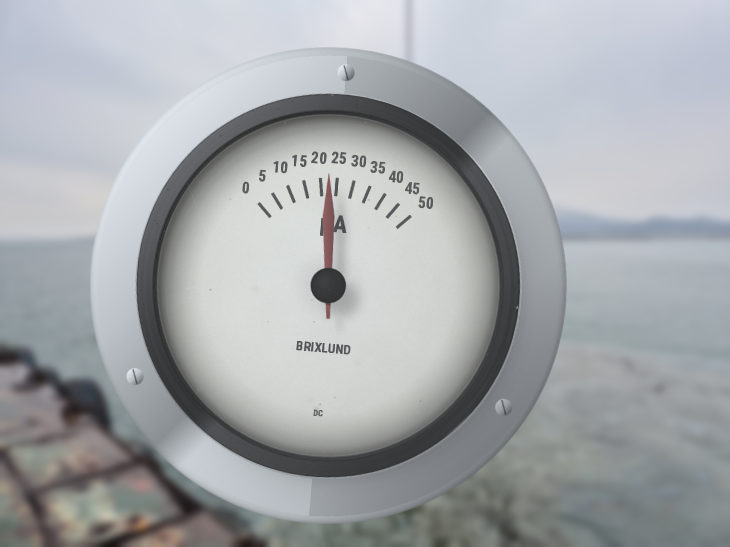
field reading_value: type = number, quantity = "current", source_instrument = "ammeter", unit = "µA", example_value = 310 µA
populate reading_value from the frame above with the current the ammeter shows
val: 22.5 µA
